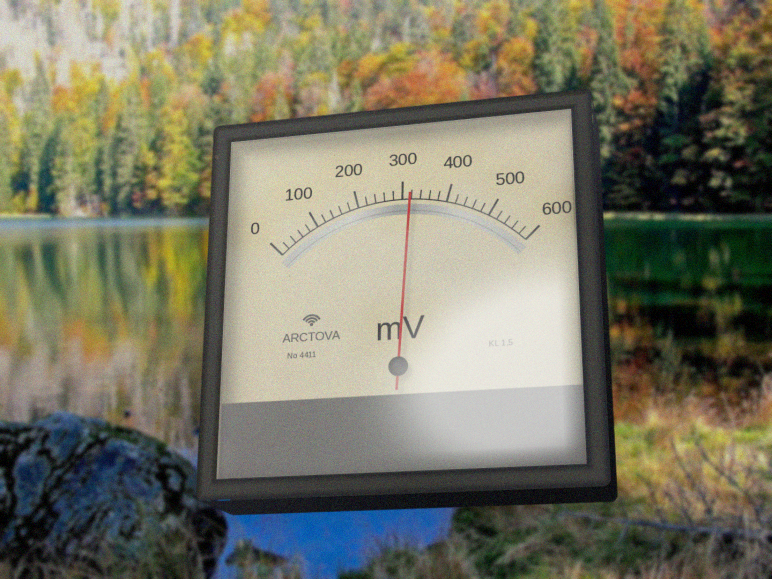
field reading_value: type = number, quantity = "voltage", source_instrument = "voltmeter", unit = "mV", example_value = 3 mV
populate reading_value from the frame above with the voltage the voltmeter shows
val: 320 mV
